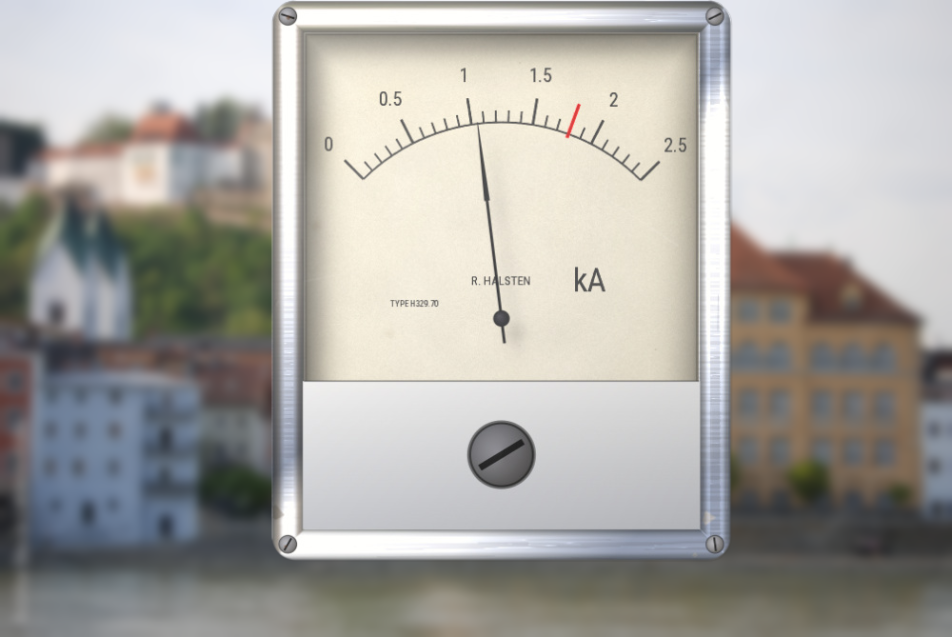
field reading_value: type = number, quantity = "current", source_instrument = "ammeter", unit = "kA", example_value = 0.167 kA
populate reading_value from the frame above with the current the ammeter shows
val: 1.05 kA
